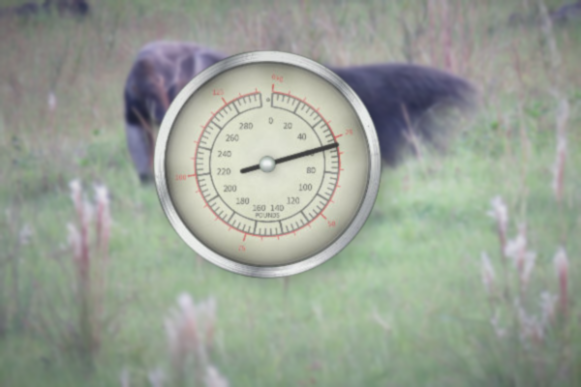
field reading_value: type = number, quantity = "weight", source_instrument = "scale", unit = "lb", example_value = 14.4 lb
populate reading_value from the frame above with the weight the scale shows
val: 60 lb
